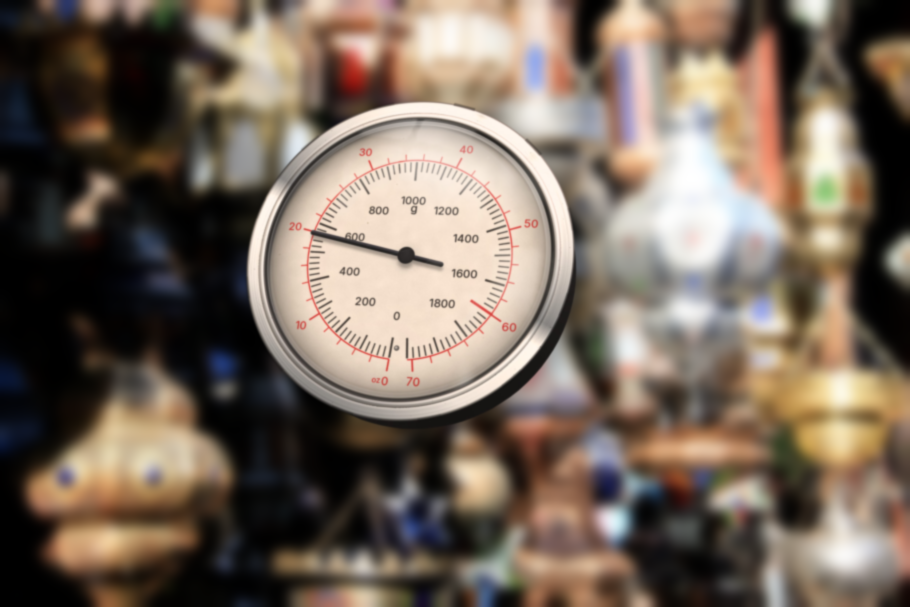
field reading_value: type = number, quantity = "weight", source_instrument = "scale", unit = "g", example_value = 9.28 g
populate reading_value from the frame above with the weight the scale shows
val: 560 g
